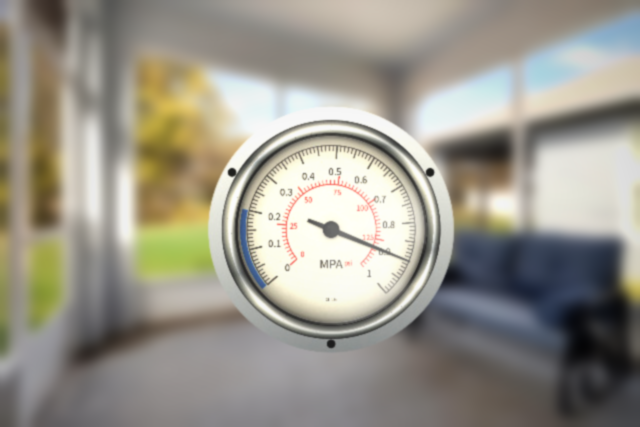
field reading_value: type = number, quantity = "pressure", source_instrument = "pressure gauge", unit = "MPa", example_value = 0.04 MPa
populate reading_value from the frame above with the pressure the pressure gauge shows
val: 0.9 MPa
